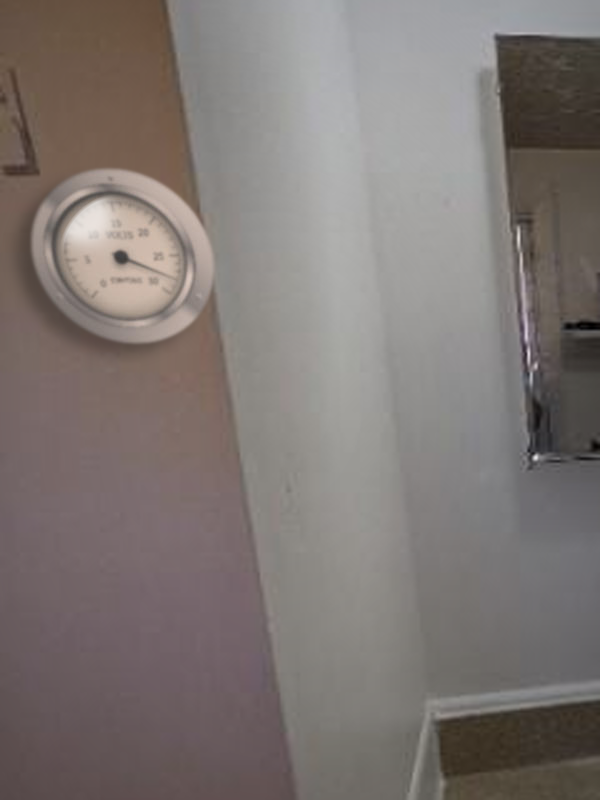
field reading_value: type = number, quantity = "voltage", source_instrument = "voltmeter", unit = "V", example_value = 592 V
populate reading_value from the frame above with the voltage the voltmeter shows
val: 28 V
